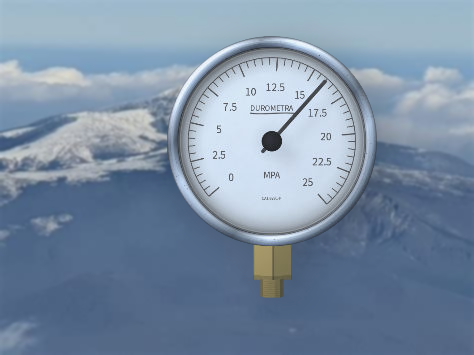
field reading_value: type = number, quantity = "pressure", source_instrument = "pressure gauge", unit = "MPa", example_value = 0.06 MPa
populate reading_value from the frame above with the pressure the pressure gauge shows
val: 16 MPa
